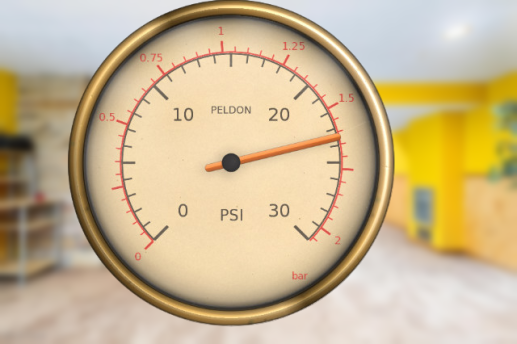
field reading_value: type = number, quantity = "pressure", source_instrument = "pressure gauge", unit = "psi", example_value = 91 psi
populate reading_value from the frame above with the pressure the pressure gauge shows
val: 23.5 psi
